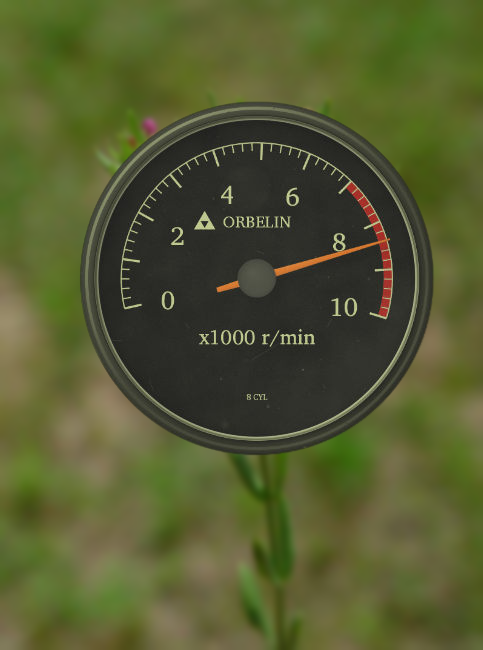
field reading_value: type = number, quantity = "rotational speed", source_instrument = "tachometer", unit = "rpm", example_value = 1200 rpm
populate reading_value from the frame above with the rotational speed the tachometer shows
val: 8400 rpm
